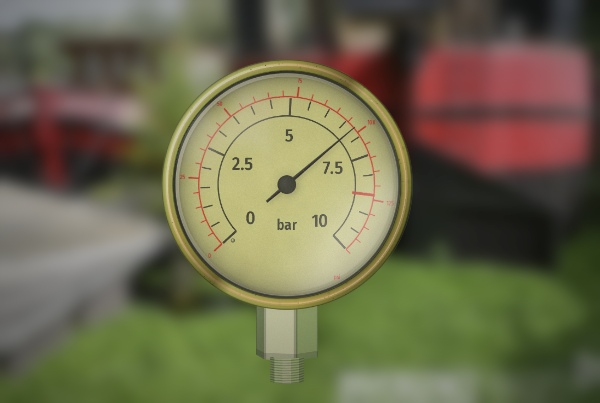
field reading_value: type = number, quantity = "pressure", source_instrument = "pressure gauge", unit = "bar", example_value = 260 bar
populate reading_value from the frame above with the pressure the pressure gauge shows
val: 6.75 bar
